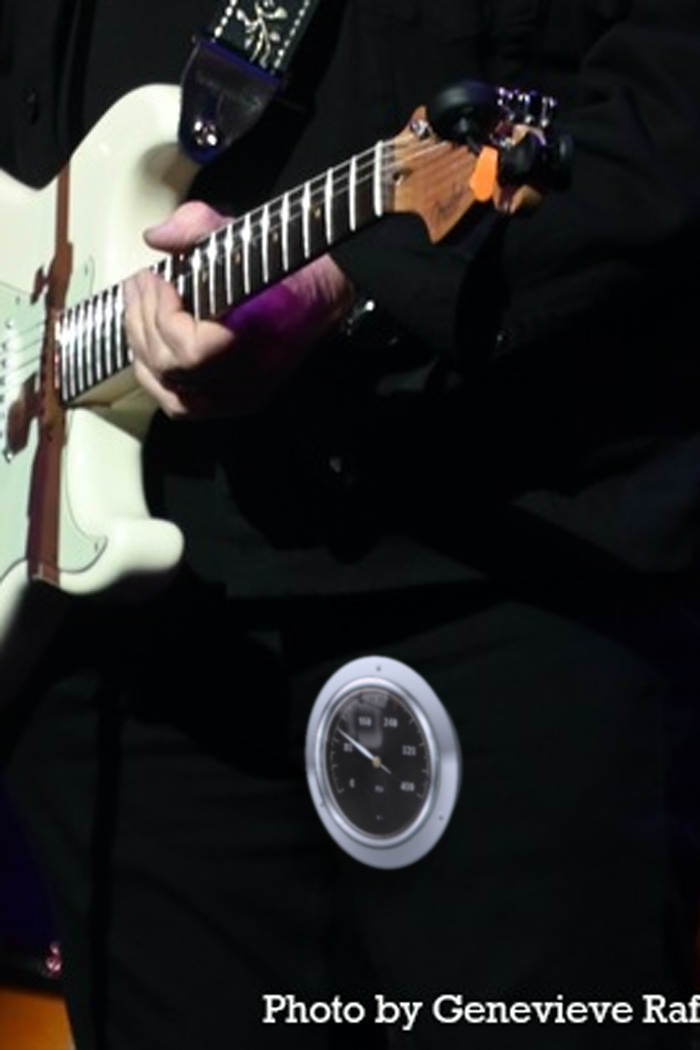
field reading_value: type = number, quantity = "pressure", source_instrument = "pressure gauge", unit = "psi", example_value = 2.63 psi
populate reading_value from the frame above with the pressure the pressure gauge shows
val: 100 psi
